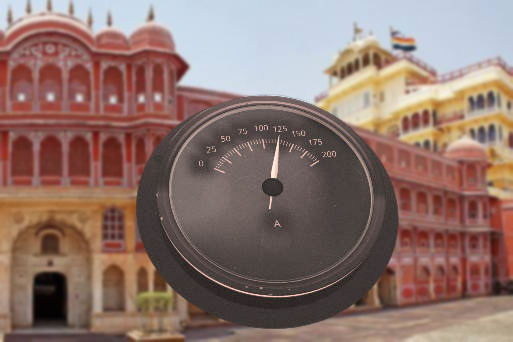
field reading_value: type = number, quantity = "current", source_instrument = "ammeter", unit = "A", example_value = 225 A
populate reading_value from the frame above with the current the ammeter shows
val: 125 A
